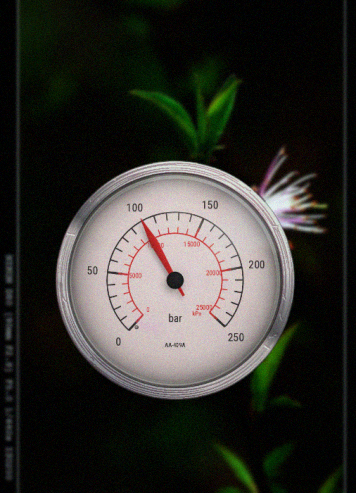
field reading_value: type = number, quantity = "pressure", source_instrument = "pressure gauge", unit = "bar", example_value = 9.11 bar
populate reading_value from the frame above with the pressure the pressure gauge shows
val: 100 bar
